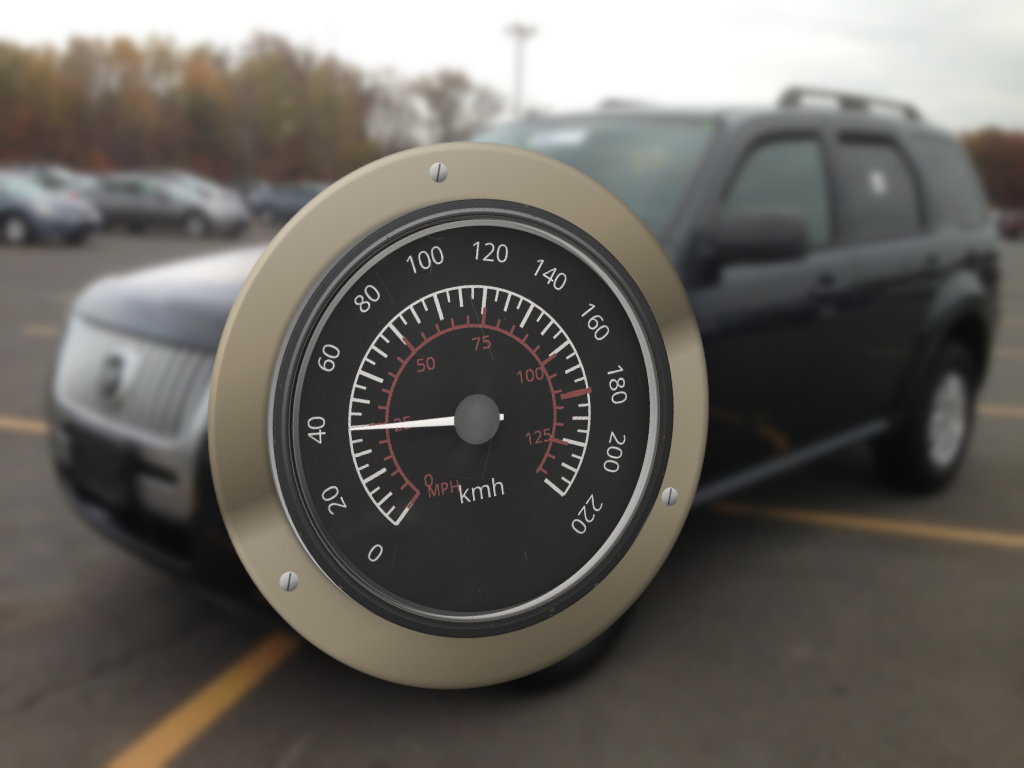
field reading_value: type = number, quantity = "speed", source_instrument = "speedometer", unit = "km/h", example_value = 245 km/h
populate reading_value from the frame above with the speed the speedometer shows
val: 40 km/h
